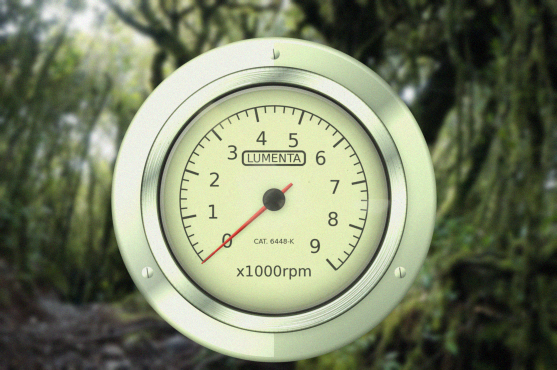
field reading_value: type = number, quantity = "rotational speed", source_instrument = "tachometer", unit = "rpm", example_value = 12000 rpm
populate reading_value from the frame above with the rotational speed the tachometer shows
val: 0 rpm
